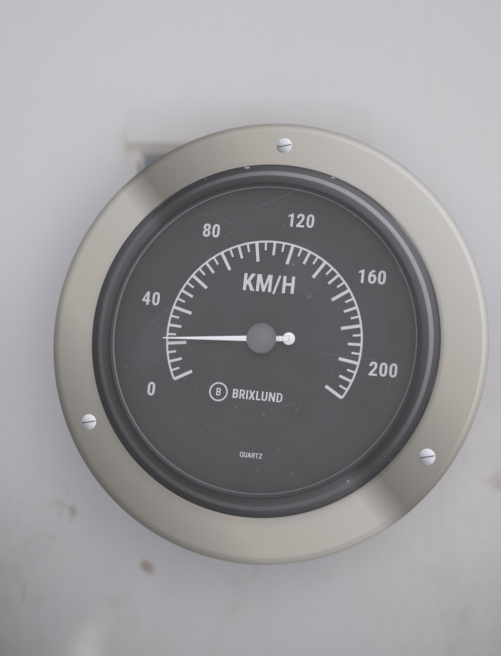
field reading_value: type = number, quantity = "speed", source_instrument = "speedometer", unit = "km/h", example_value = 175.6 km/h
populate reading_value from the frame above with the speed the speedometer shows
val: 22.5 km/h
